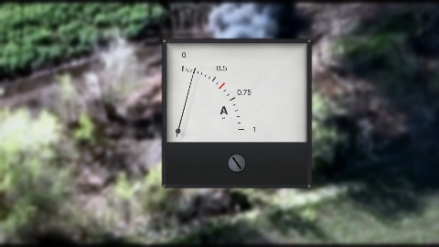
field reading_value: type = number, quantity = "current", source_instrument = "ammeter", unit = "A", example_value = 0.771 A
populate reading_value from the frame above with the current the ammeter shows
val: 0.25 A
